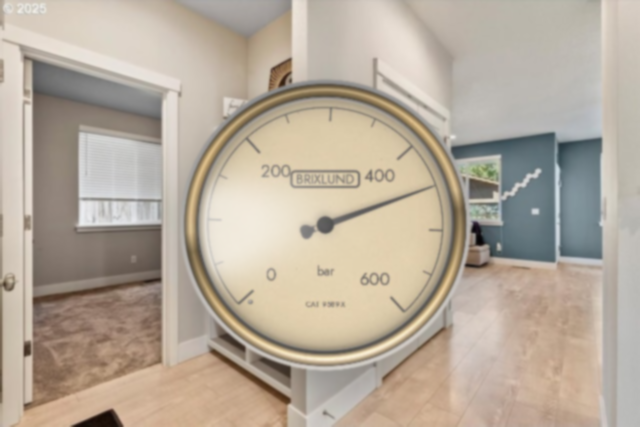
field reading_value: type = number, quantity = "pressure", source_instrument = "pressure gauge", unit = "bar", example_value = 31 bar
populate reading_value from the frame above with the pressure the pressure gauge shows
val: 450 bar
